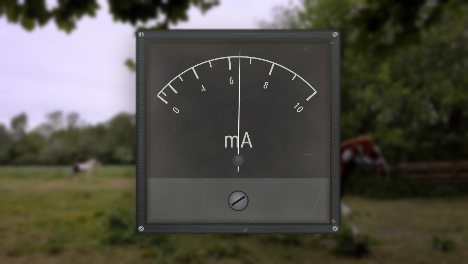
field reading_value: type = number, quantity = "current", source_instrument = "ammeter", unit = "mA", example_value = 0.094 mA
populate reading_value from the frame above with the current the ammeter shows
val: 6.5 mA
